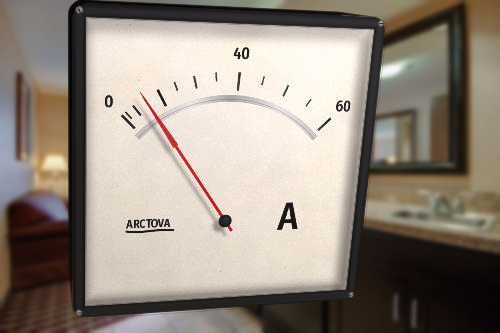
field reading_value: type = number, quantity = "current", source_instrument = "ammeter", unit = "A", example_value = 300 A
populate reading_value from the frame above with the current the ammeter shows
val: 15 A
